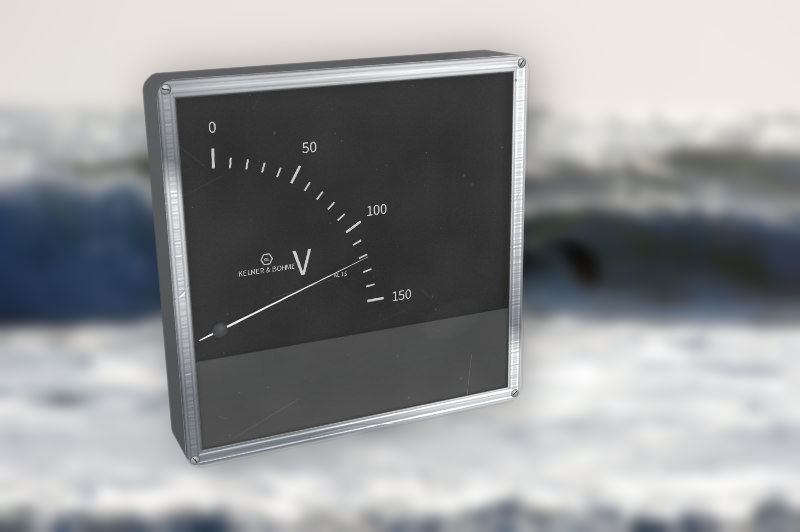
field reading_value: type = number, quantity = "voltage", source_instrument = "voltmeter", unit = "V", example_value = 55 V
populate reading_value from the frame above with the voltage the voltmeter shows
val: 120 V
